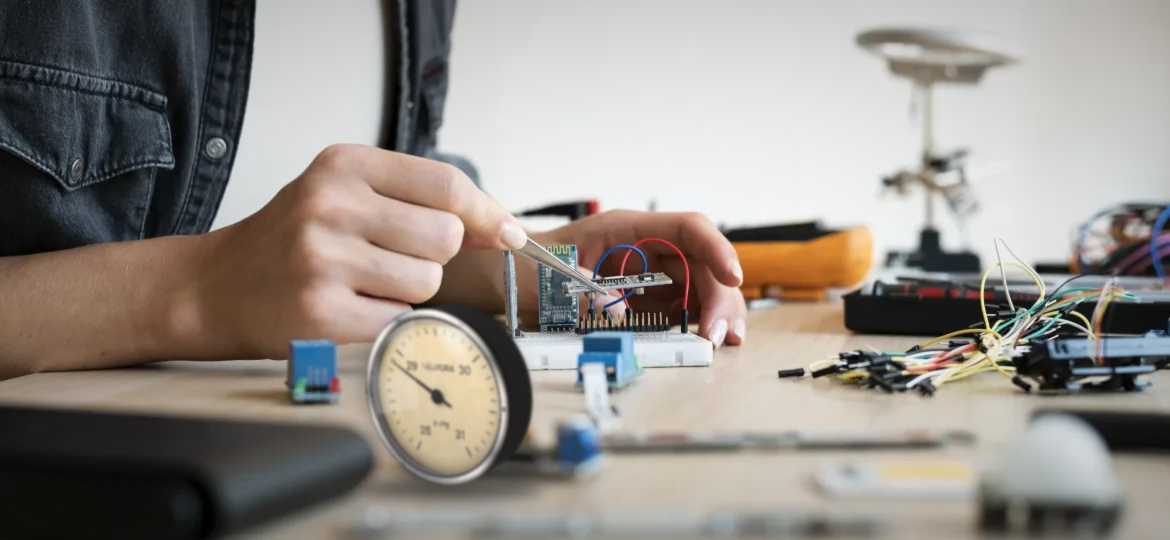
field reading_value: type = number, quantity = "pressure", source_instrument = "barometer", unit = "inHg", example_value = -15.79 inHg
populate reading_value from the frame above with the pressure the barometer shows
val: 28.9 inHg
